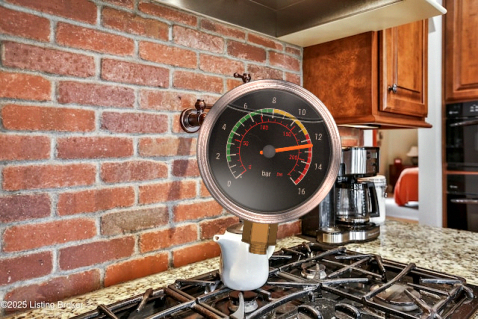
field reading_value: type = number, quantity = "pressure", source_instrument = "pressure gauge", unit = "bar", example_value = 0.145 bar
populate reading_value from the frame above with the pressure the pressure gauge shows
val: 12.5 bar
